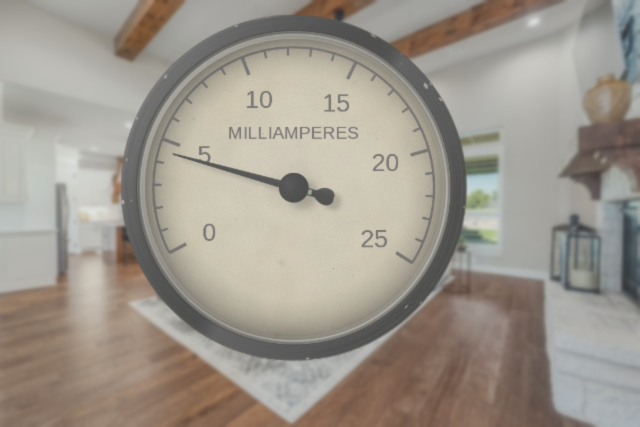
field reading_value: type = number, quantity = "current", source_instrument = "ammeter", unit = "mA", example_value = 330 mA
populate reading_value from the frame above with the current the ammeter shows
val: 4.5 mA
